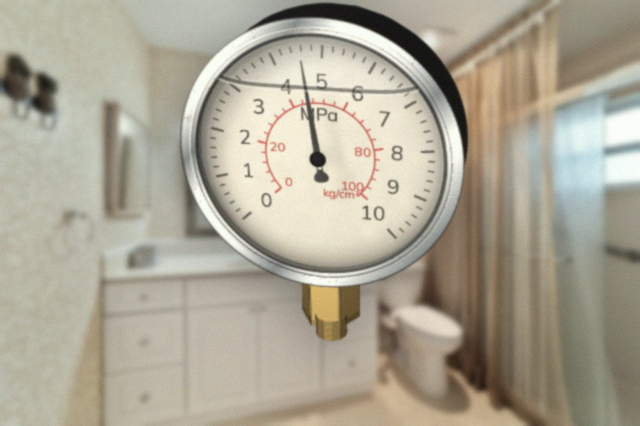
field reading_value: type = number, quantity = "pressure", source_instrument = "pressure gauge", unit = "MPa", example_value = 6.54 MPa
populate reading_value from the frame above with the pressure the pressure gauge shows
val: 4.6 MPa
